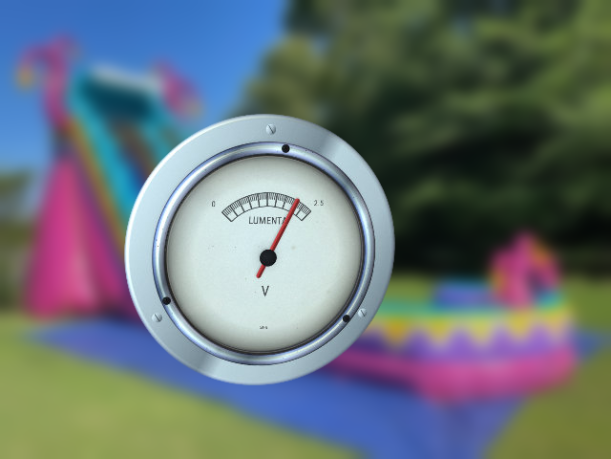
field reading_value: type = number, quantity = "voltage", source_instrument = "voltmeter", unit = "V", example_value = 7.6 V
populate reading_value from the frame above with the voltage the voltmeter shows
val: 2 V
